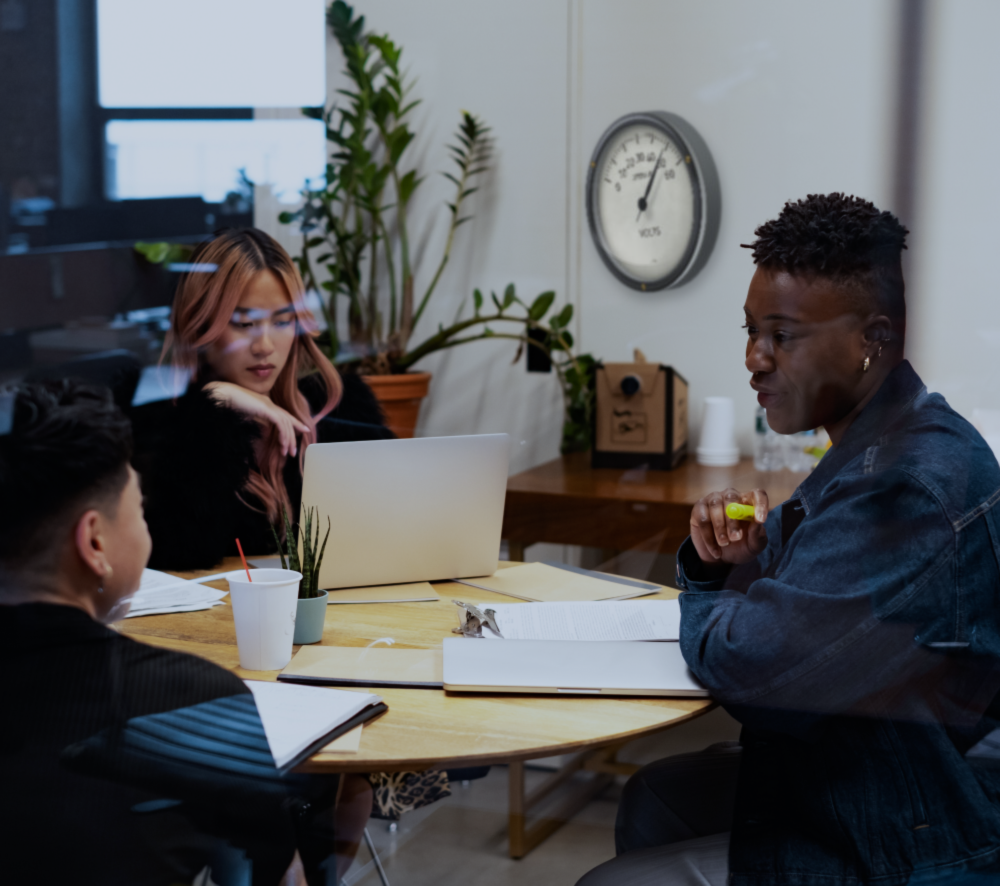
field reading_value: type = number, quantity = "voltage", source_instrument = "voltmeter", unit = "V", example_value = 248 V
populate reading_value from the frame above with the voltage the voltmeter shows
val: 50 V
